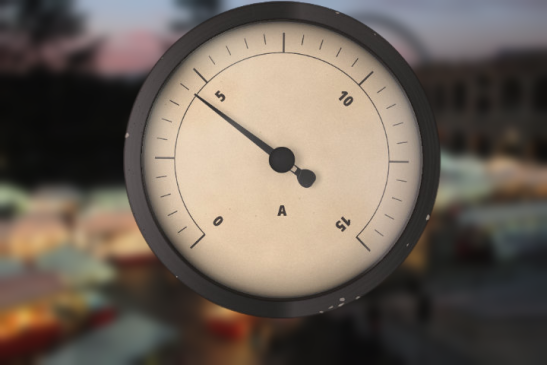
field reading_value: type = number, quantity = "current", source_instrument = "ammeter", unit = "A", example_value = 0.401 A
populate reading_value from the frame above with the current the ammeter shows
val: 4.5 A
